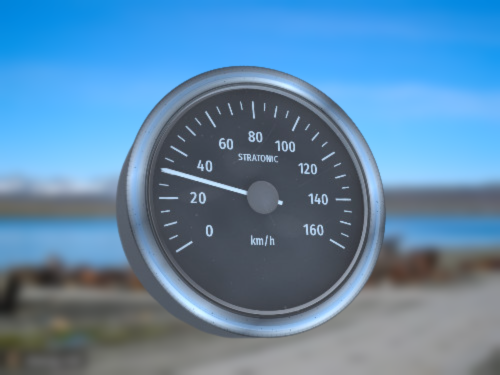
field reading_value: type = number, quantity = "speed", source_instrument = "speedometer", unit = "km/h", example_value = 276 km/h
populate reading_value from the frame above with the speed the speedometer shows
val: 30 km/h
